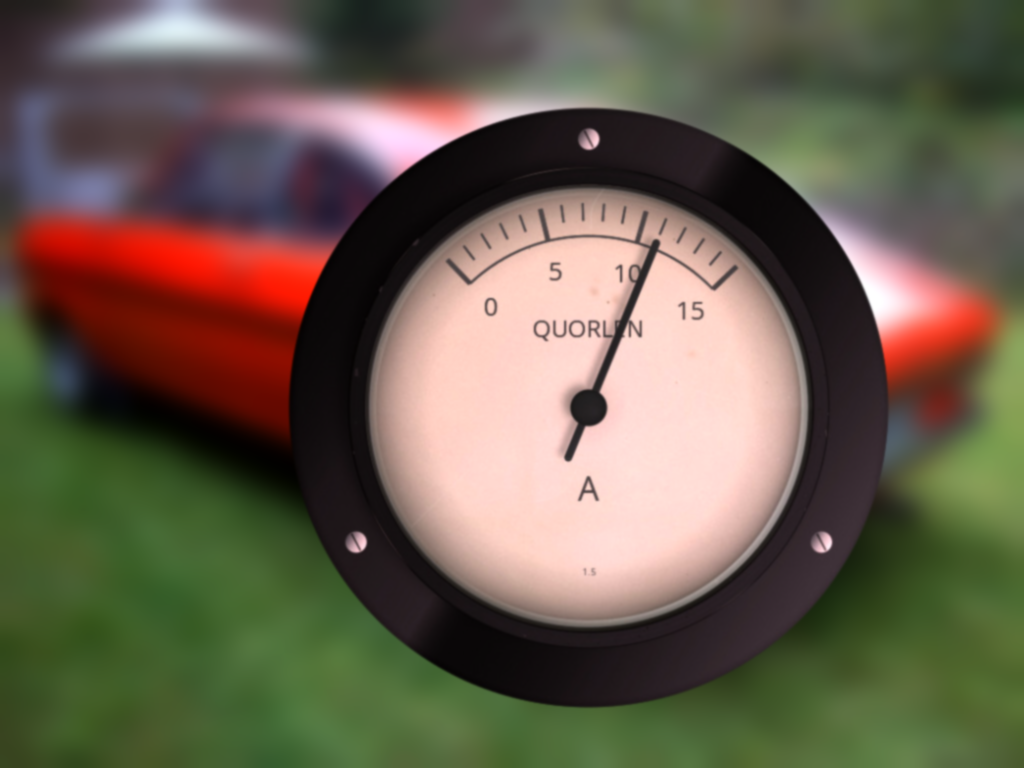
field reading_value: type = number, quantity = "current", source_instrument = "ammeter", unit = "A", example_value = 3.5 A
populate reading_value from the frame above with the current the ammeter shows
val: 11 A
